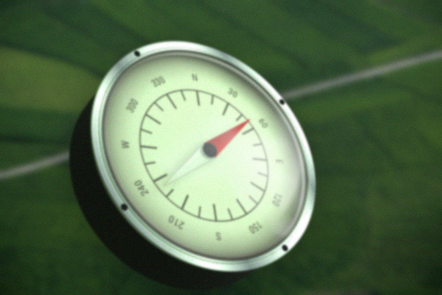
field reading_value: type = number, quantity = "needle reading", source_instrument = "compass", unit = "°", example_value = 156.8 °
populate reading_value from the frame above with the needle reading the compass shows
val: 52.5 °
